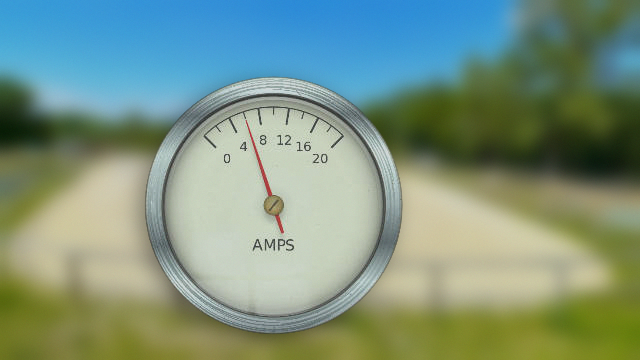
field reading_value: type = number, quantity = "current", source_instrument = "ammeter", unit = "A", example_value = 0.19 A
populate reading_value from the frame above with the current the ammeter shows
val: 6 A
